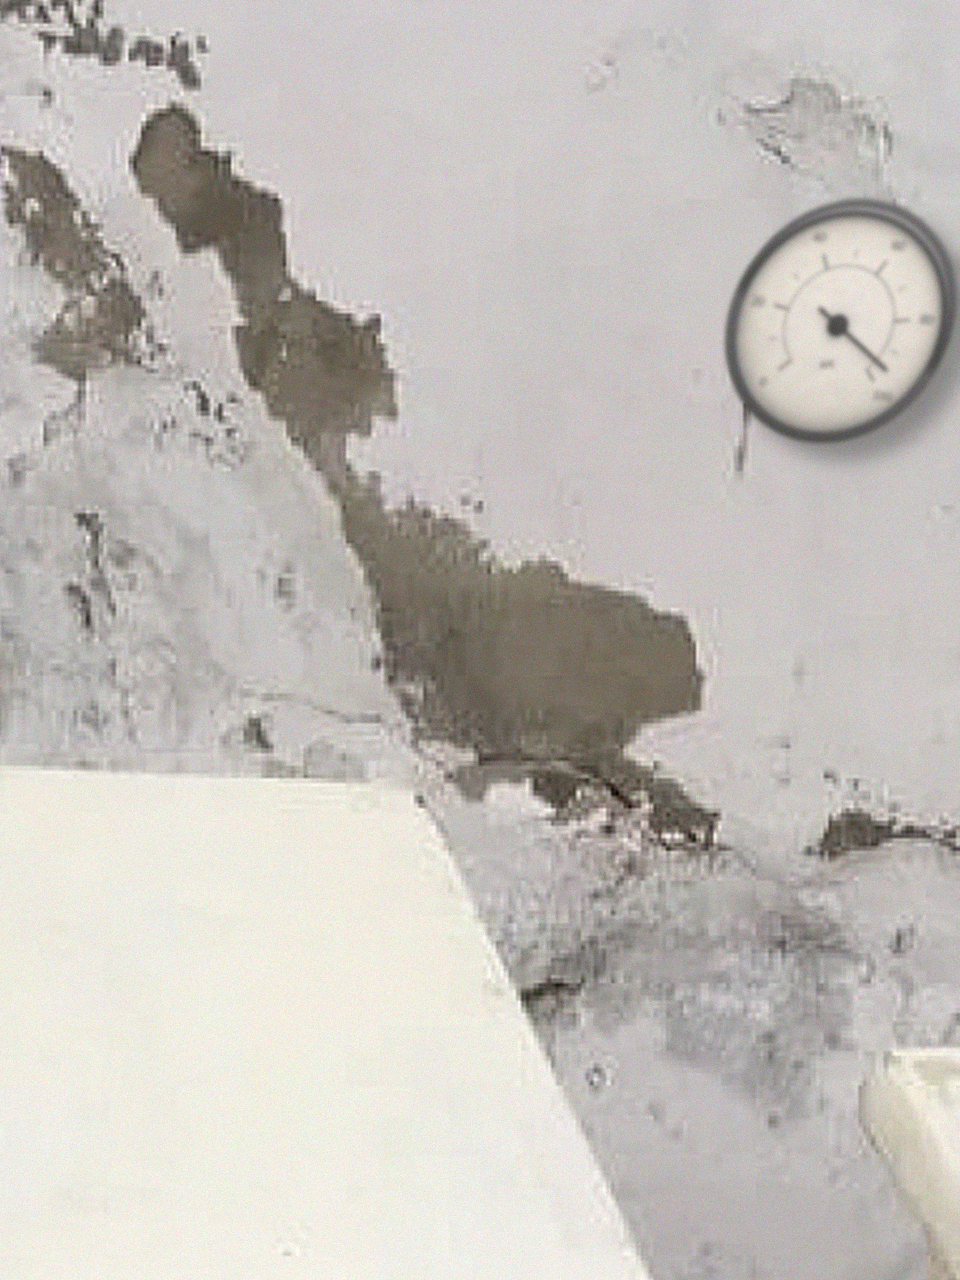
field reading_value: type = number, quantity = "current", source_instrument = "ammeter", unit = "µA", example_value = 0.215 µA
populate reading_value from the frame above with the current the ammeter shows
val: 95 µA
